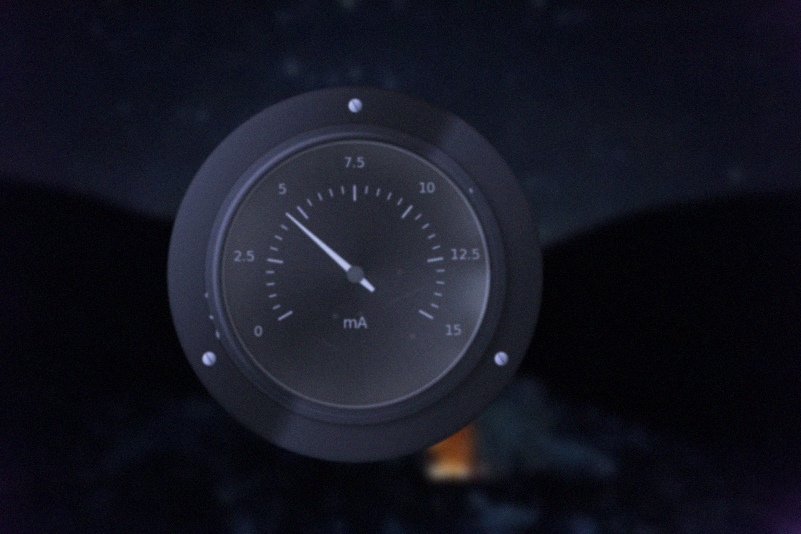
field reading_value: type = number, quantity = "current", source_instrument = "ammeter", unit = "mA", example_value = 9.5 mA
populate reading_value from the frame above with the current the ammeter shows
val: 4.5 mA
